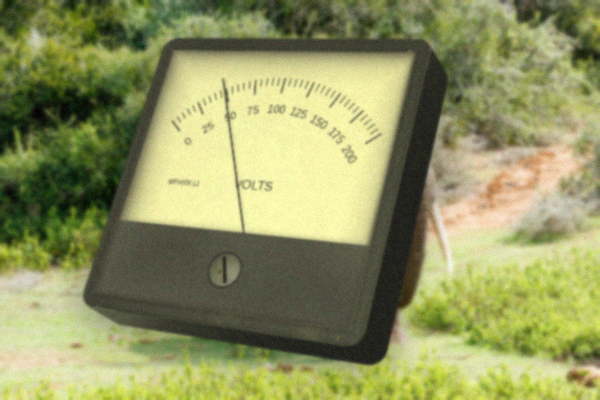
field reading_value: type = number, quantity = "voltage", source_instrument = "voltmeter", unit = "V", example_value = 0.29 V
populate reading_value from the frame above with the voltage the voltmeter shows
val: 50 V
